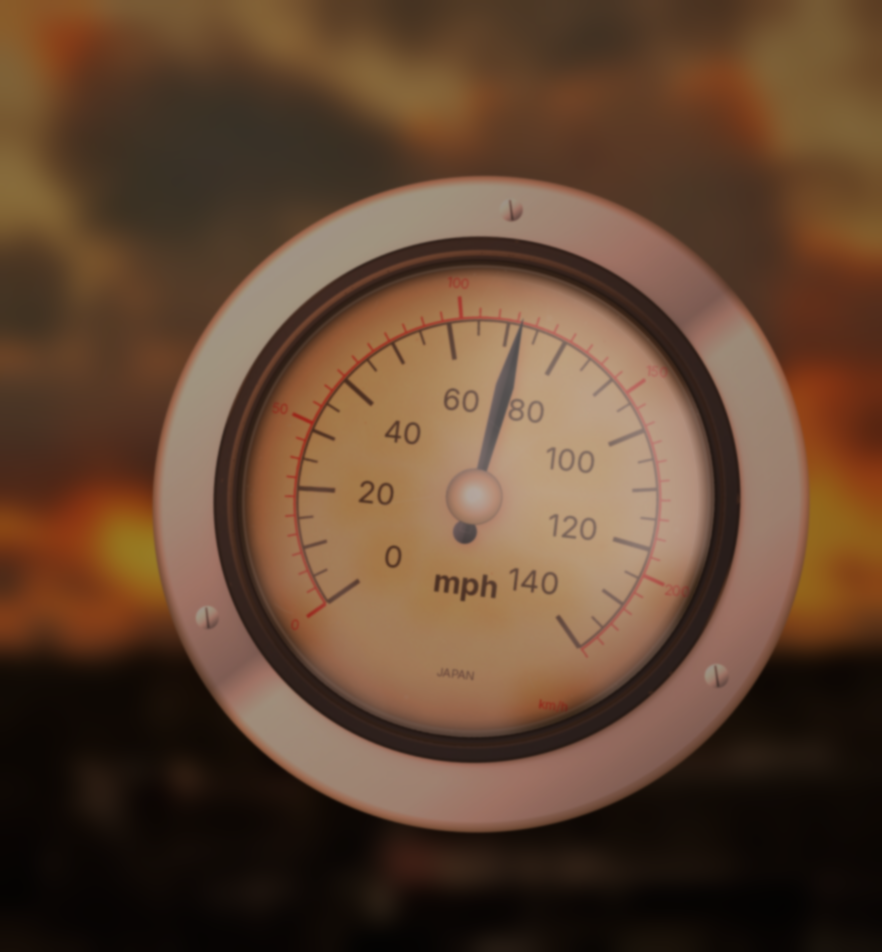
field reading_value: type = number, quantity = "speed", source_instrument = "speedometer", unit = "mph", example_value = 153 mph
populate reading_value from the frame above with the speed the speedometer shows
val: 72.5 mph
